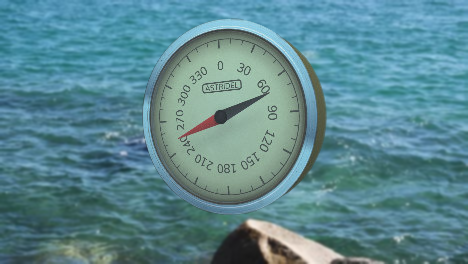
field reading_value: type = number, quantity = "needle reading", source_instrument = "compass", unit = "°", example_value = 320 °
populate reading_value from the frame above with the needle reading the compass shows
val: 250 °
